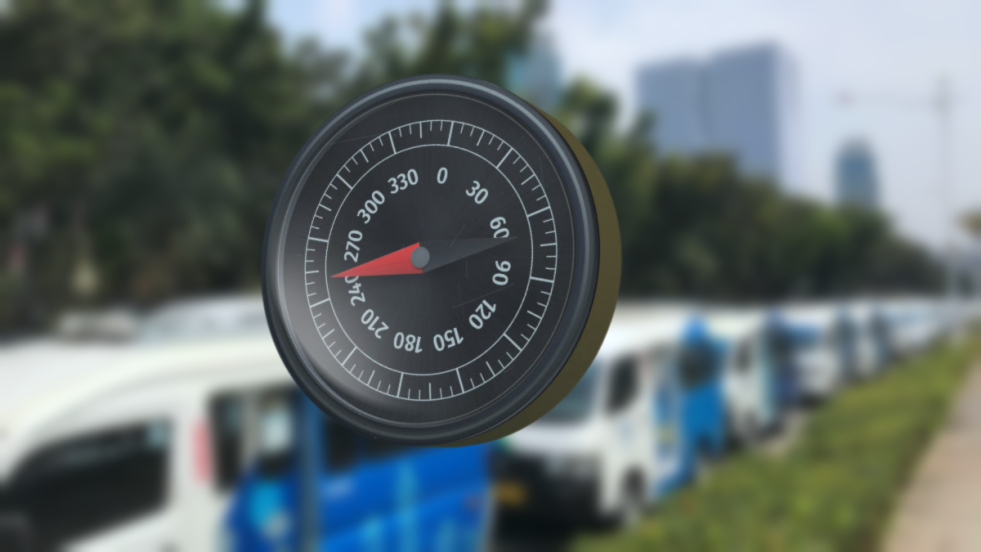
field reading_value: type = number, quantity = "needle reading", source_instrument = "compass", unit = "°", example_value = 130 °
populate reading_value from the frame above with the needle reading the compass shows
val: 250 °
